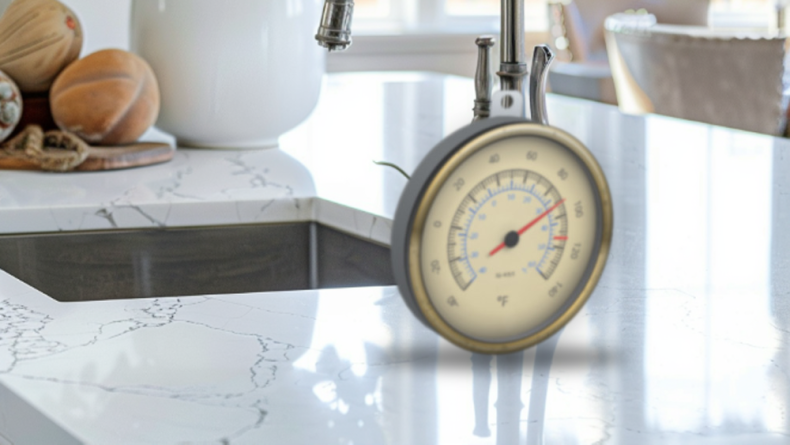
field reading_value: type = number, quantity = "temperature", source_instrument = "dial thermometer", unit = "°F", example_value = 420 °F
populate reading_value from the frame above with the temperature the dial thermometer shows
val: 90 °F
